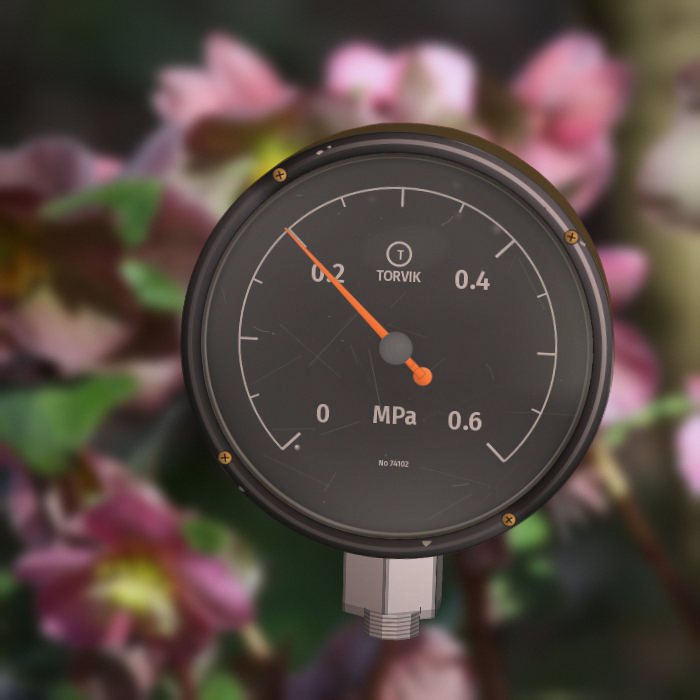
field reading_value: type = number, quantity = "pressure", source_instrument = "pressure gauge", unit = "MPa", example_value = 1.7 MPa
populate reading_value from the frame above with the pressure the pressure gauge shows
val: 0.2 MPa
